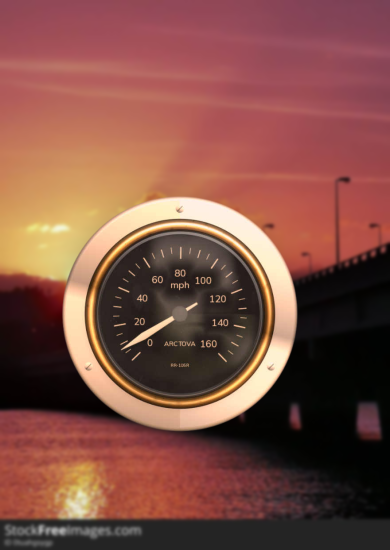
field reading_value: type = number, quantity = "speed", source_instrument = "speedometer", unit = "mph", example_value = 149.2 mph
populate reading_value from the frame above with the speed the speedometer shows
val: 7.5 mph
